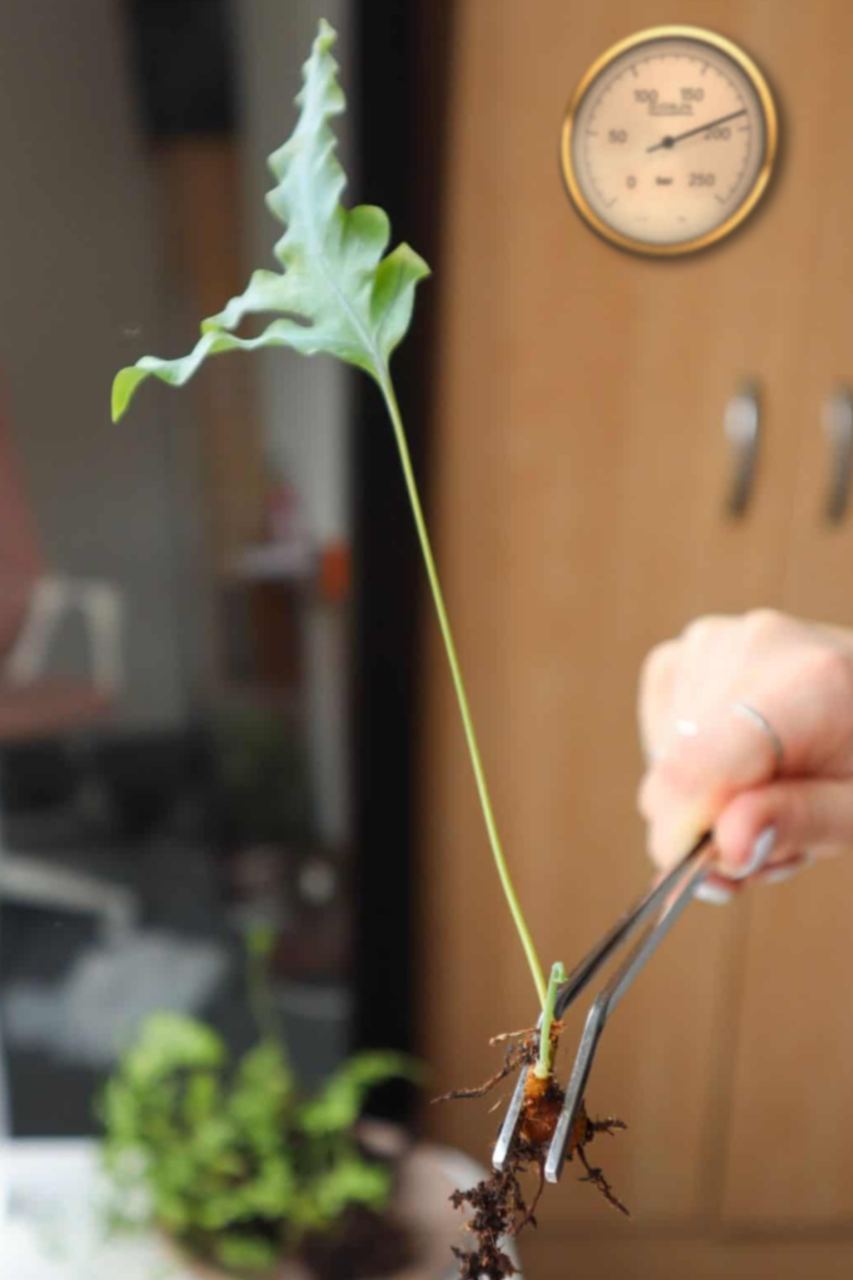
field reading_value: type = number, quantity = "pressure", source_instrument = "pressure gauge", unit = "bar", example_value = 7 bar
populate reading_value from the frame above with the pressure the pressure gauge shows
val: 190 bar
